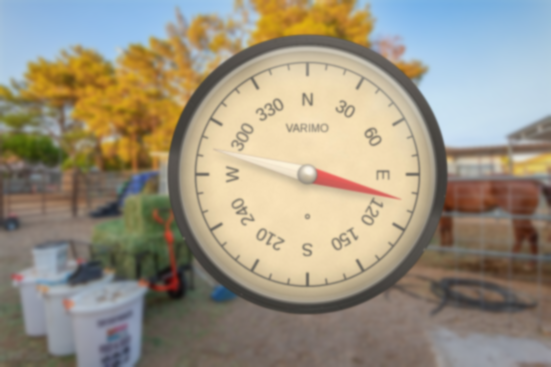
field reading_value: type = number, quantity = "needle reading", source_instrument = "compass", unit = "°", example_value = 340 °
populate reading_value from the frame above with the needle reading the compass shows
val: 105 °
